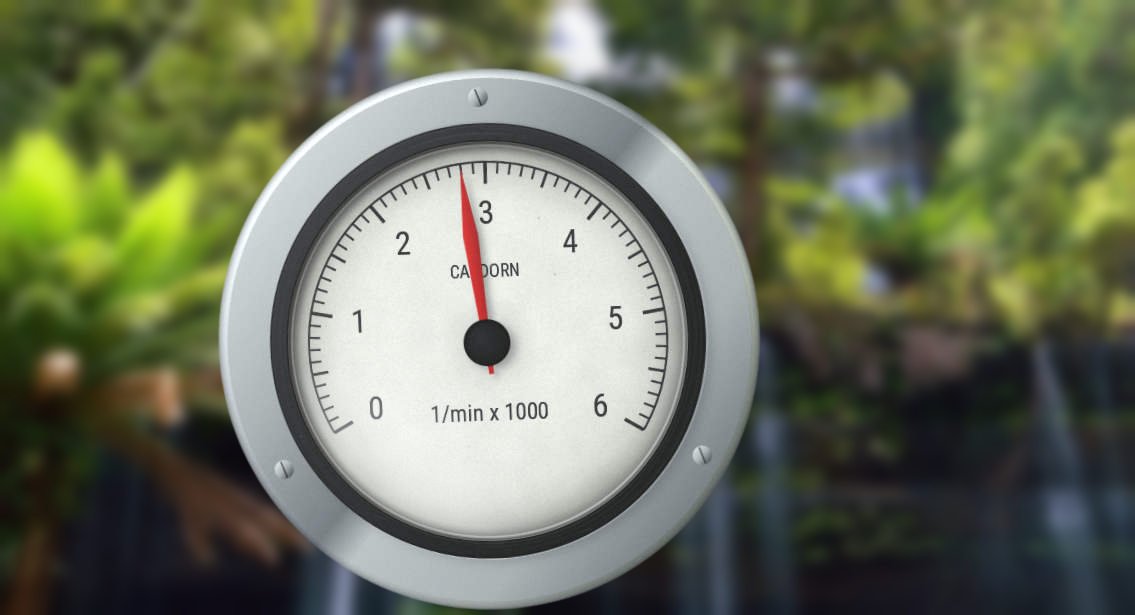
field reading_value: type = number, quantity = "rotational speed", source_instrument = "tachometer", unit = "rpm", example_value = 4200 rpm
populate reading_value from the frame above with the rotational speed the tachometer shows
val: 2800 rpm
